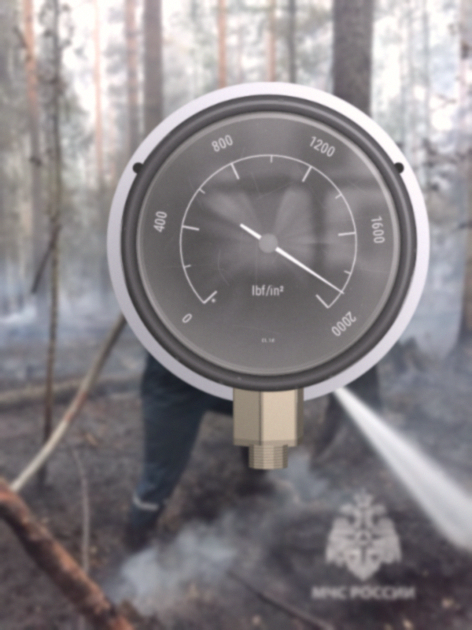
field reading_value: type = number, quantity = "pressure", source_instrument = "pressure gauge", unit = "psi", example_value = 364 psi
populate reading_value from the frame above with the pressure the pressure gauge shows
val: 1900 psi
